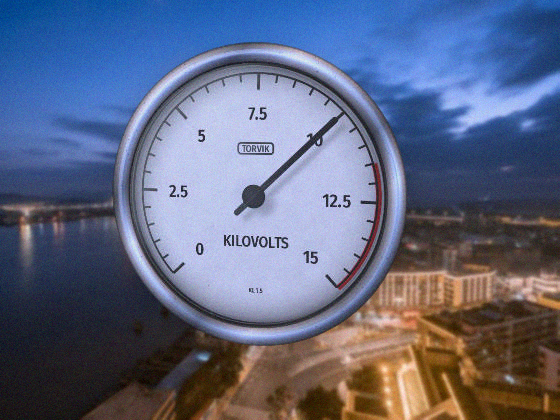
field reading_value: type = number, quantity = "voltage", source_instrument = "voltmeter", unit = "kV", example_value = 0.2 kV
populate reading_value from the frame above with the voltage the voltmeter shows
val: 10 kV
